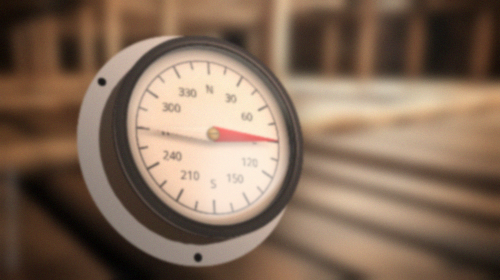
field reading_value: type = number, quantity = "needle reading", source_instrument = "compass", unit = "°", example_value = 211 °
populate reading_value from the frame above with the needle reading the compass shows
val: 90 °
